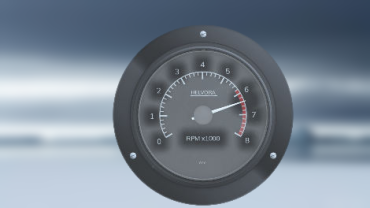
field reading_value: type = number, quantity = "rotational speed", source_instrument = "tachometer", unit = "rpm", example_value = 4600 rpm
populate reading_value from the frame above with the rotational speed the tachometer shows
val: 6400 rpm
